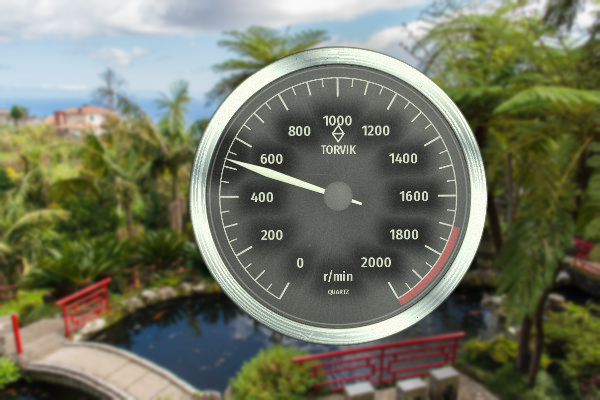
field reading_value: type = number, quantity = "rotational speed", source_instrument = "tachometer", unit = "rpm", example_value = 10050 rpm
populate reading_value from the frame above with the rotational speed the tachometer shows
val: 525 rpm
